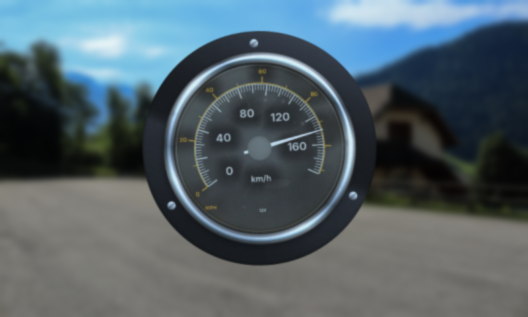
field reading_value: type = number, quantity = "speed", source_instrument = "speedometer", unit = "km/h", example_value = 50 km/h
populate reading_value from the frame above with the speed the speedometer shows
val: 150 km/h
